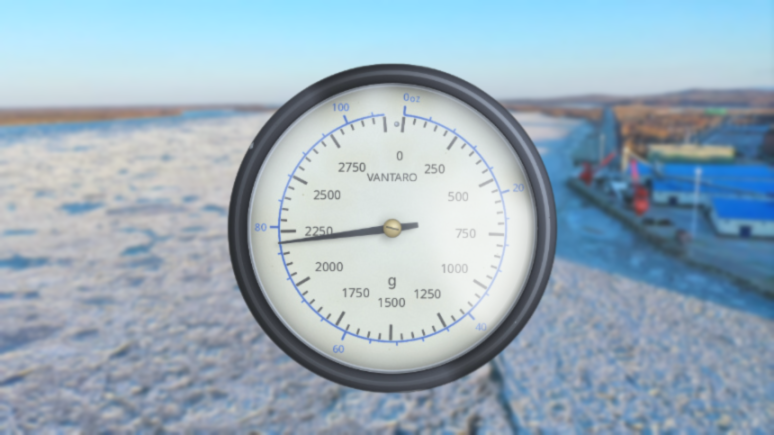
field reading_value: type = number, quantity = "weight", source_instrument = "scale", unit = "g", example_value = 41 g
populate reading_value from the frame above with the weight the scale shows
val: 2200 g
